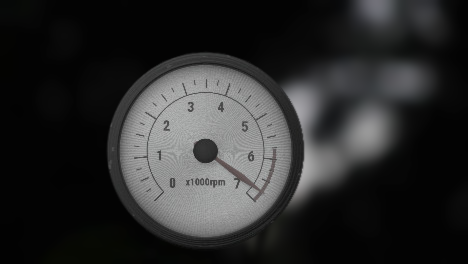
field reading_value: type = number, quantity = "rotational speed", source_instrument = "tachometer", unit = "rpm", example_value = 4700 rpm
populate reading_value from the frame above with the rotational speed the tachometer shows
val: 6750 rpm
